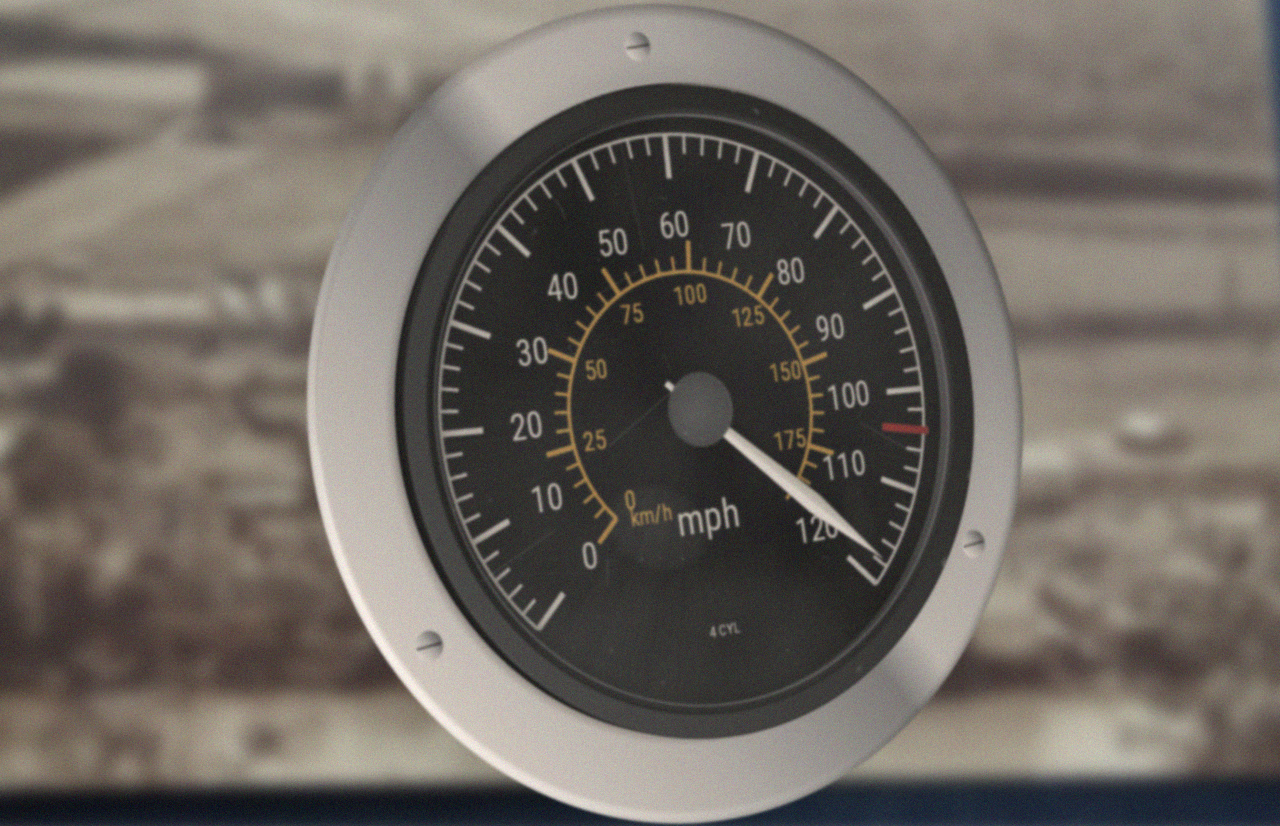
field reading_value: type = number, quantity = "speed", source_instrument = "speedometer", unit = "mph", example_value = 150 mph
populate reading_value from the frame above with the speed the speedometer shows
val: 118 mph
